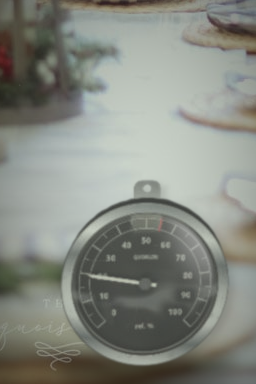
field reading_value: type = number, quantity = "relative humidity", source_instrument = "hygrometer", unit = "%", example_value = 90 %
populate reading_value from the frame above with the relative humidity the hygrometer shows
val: 20 %
